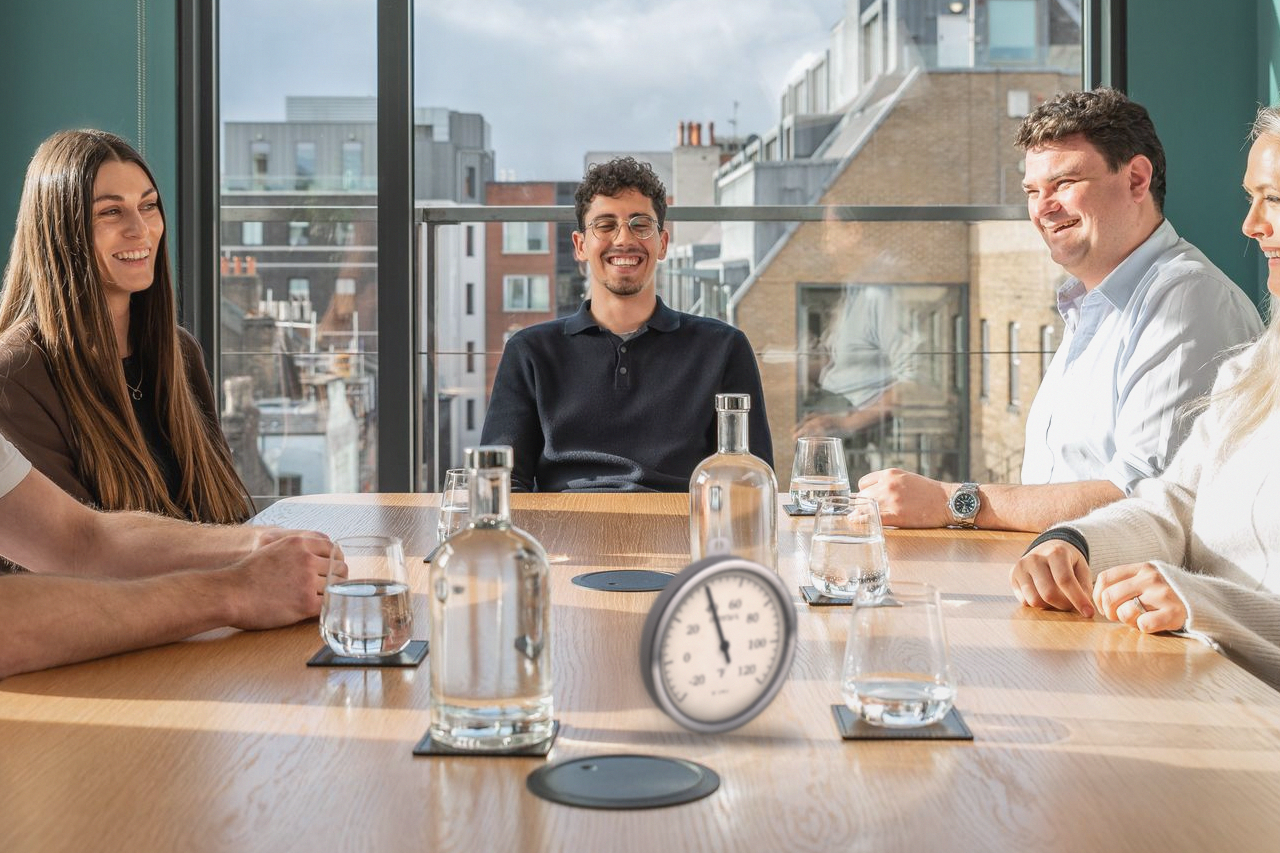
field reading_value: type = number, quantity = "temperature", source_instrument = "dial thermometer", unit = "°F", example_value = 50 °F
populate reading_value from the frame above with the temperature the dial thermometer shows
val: 40 °F
